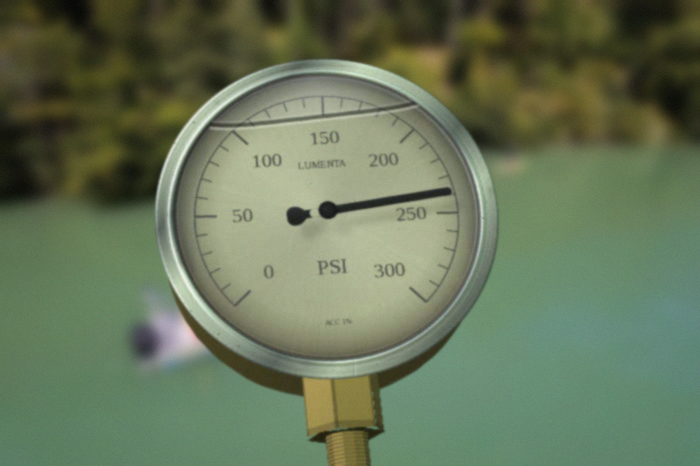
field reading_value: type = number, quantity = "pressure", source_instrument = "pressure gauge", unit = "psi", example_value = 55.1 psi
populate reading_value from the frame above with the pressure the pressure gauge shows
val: 240 psi
